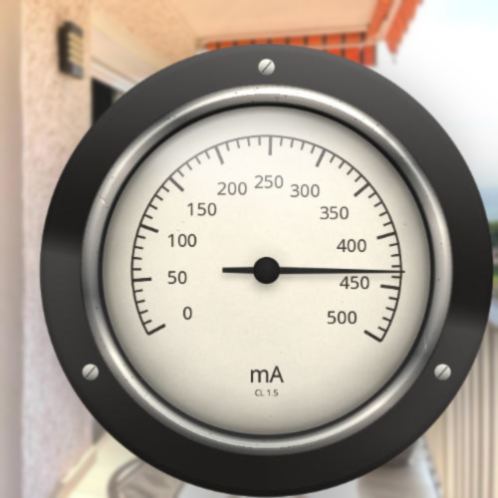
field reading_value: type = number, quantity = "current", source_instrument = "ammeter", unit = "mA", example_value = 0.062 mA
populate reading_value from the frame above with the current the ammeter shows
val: 435 mA
